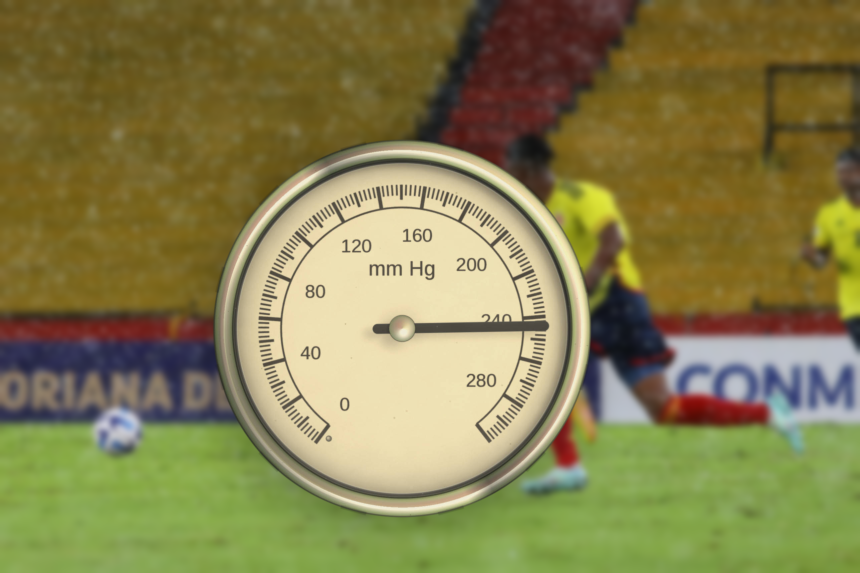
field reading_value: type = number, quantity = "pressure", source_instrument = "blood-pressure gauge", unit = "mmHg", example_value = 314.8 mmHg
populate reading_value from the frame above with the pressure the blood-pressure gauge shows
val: 244 mmHg
